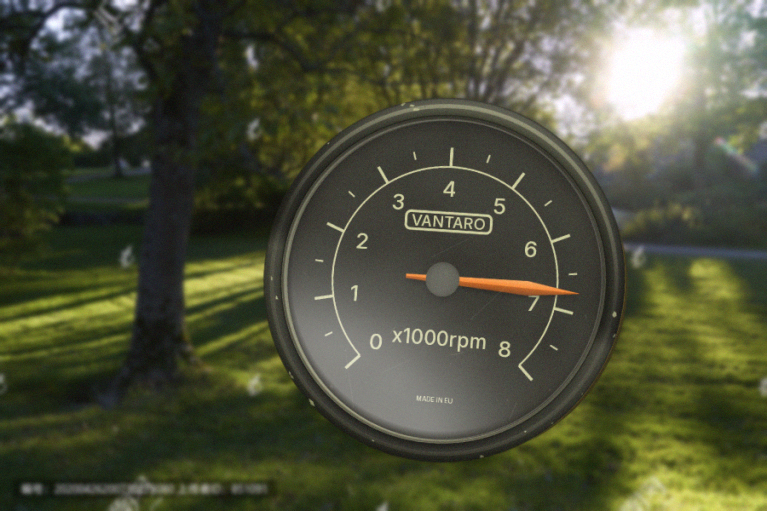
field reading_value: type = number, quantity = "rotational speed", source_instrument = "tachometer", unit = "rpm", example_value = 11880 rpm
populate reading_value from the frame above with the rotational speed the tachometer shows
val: 6750 rpm
